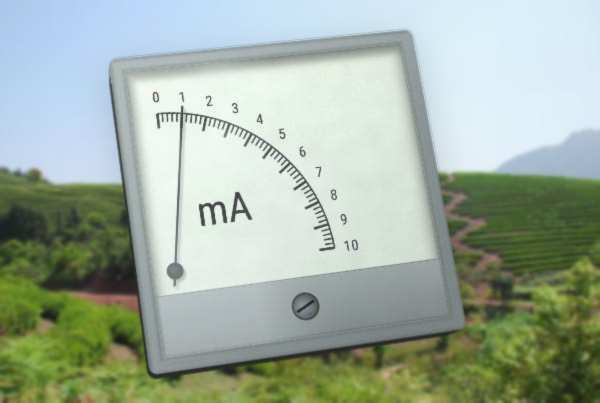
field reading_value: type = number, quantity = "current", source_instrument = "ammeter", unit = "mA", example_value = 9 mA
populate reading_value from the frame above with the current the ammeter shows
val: 1 mA
